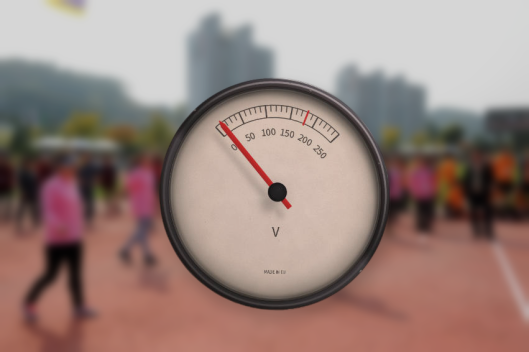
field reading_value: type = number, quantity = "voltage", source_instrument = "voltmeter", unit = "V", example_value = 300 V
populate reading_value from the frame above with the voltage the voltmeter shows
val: 10 V
